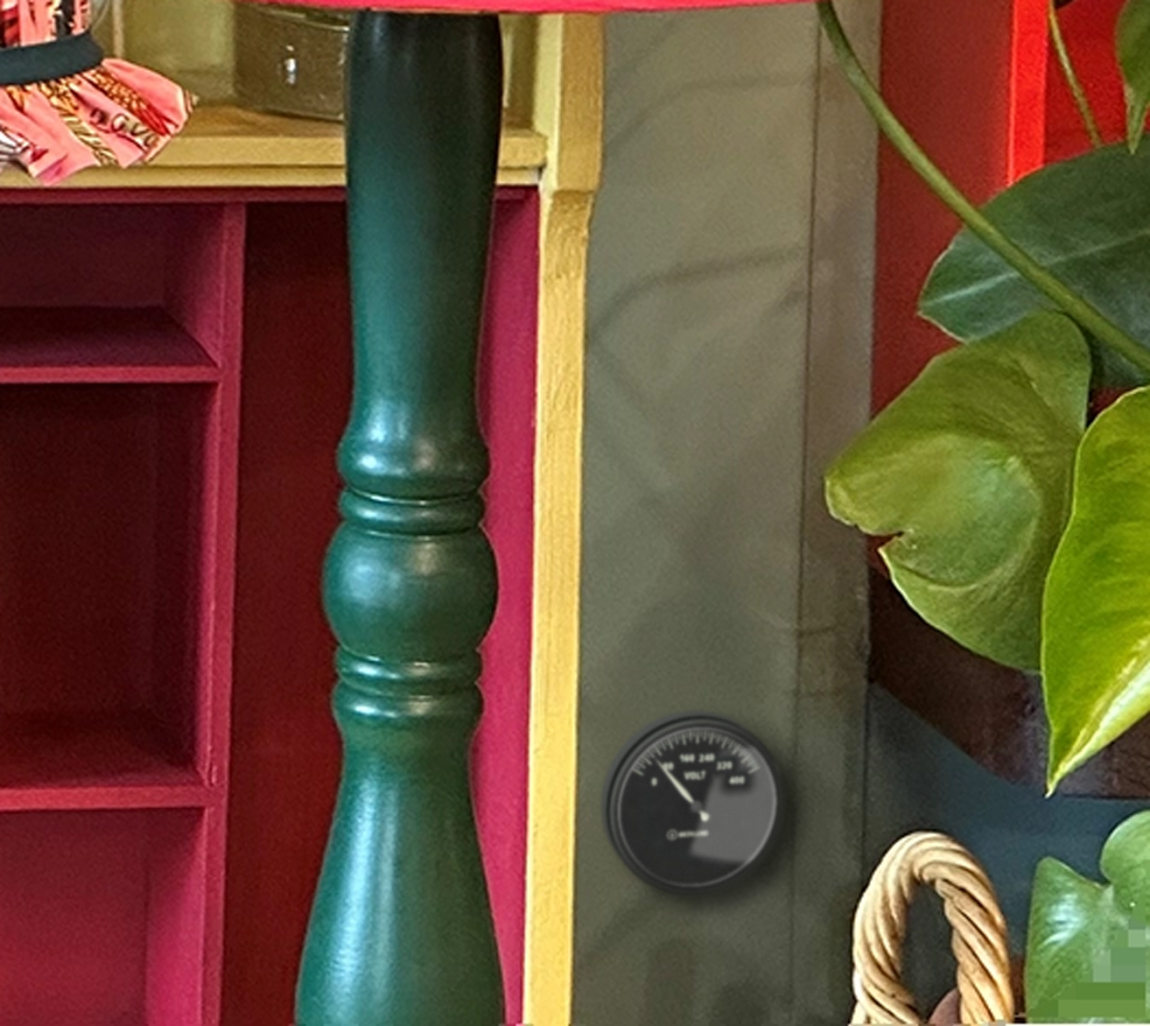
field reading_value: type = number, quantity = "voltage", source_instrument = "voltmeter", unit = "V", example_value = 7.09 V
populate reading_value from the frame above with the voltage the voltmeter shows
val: 60 V
